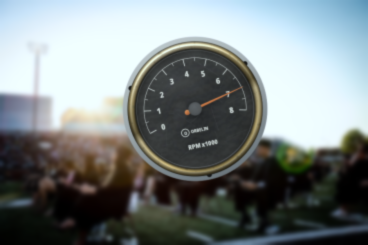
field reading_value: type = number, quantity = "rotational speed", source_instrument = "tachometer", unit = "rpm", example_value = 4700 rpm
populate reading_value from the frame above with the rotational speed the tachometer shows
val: 7000 rpm
